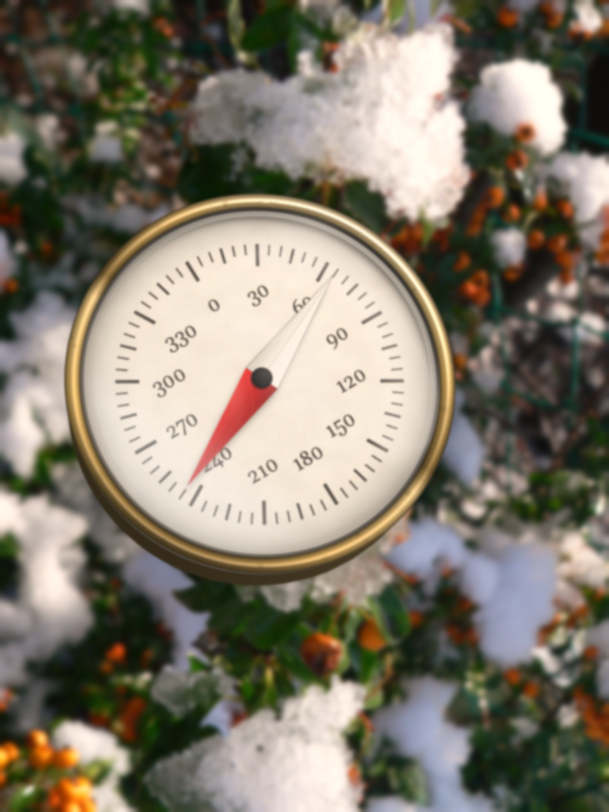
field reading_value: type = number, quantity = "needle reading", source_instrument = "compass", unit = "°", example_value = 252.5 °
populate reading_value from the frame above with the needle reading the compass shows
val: 245 °
